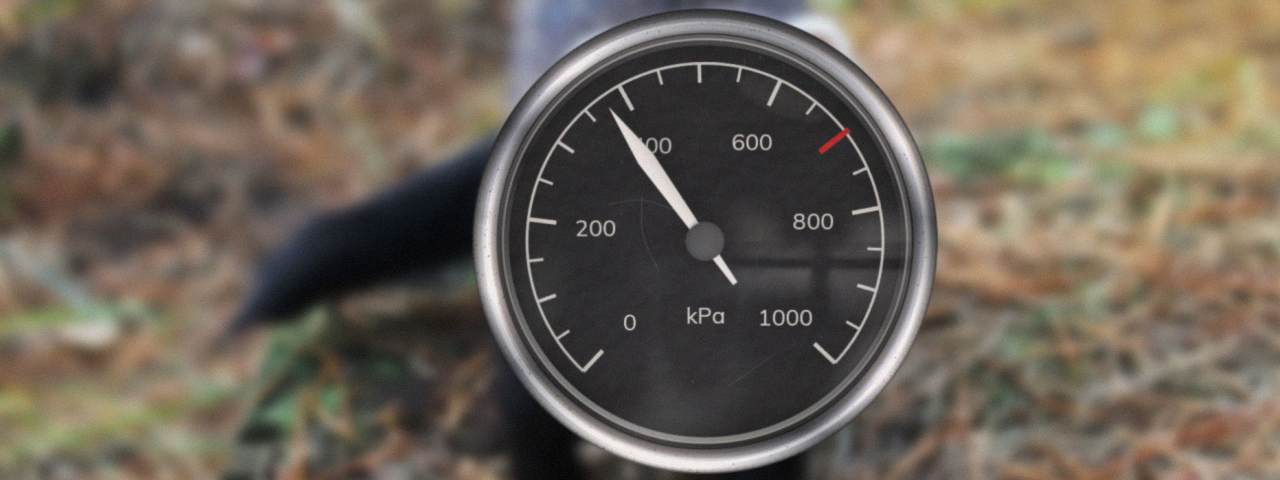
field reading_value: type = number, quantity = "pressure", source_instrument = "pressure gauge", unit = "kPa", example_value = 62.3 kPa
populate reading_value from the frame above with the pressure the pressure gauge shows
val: 375 kPa
